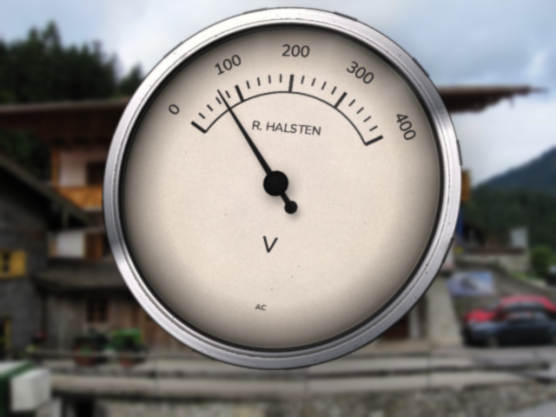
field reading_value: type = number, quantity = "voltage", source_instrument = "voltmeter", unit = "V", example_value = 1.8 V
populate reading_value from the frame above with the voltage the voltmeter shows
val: 70 V
